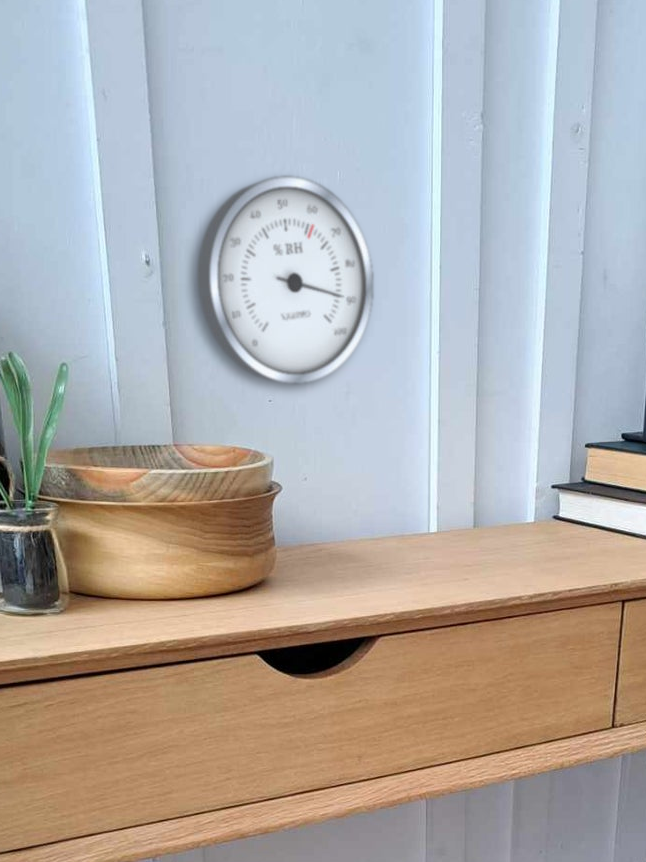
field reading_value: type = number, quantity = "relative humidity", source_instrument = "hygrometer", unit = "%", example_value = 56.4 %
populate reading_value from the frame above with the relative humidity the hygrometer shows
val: 90 %
